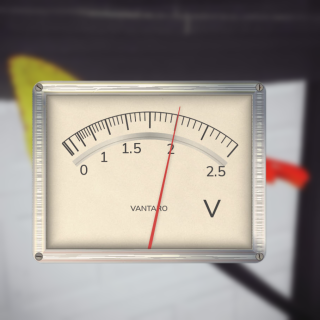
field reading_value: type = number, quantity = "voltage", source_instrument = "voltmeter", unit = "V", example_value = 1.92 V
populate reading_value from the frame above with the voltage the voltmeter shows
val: 2 V
